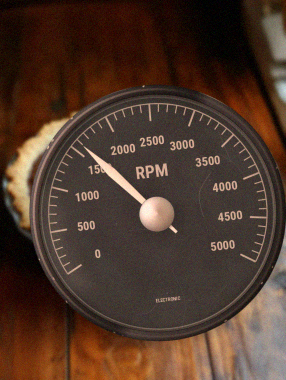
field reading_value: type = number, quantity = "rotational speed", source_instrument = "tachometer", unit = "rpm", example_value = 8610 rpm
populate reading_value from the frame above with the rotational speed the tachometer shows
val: 1600 rpm
